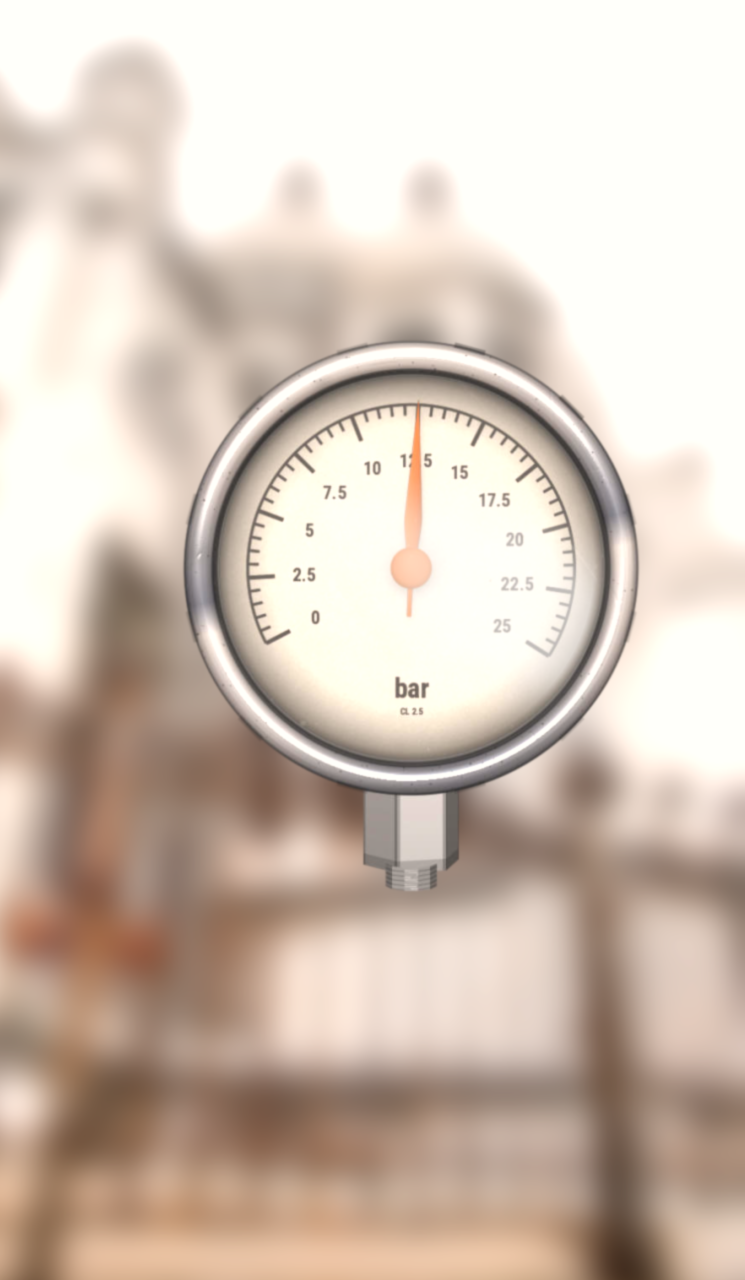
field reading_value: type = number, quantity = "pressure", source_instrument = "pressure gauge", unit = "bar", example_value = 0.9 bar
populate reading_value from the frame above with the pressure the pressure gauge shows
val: 12.5 bar
